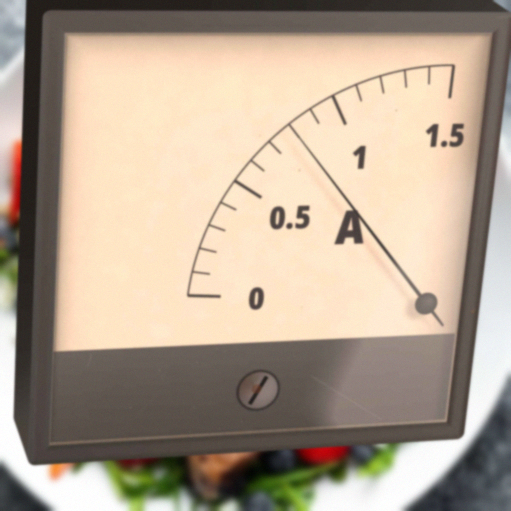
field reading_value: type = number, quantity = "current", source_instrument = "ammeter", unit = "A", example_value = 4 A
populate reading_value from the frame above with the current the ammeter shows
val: 0.8 A
